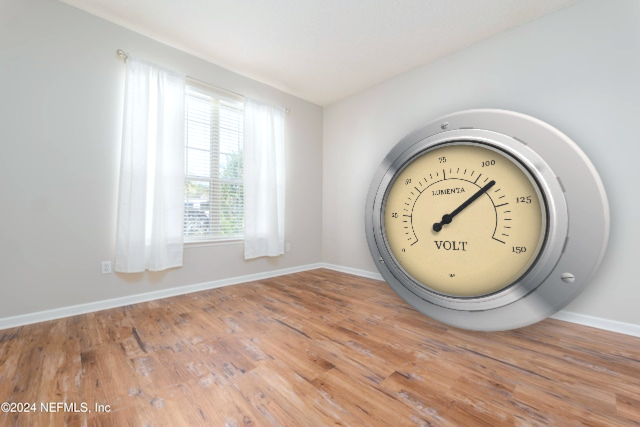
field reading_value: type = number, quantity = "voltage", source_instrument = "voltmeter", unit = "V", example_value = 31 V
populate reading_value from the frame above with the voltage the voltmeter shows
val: 110 V
